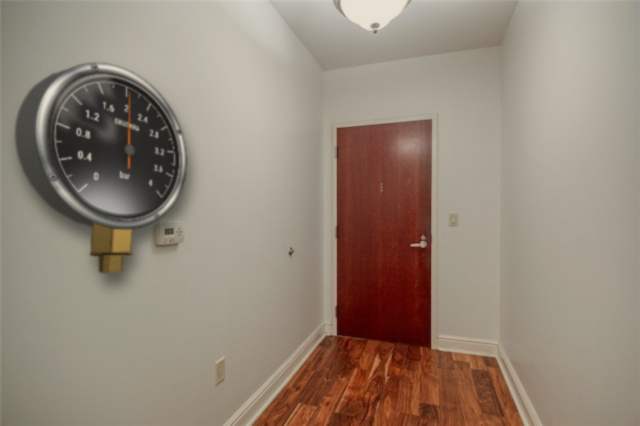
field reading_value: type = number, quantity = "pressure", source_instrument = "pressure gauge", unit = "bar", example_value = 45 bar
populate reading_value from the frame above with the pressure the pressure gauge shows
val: 2 bar
